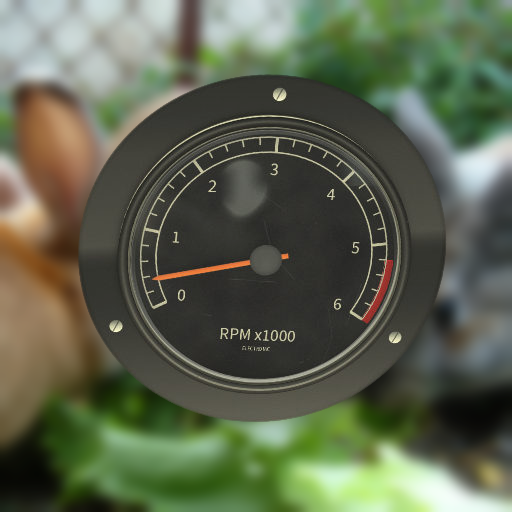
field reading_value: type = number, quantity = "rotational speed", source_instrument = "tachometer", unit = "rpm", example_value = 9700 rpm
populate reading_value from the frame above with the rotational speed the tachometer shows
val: 400 rpm
